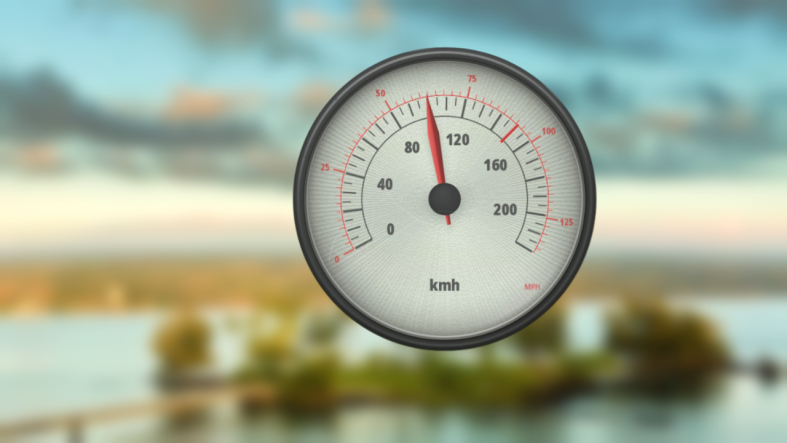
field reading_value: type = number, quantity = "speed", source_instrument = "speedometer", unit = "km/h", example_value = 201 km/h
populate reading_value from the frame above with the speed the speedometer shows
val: 100 km/h
